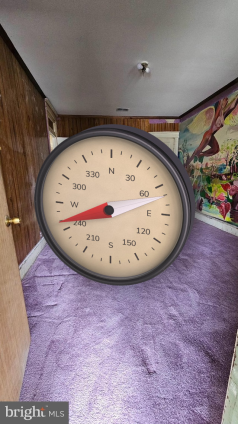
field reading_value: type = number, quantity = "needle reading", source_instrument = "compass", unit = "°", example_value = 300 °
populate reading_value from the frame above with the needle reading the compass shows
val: 250 °
